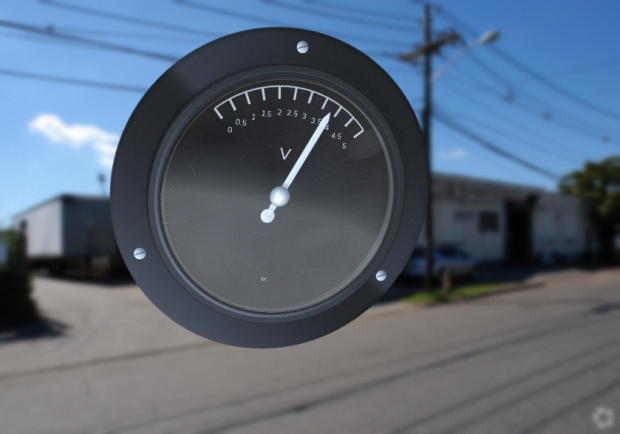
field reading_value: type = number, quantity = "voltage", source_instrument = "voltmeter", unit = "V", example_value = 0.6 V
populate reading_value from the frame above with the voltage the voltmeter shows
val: 3.75 V
